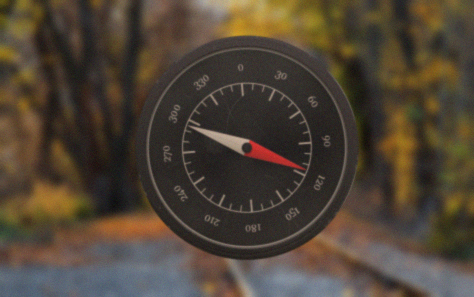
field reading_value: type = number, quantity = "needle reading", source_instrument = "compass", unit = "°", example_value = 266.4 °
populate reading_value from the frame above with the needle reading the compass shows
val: 115 °
